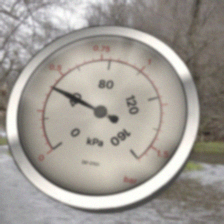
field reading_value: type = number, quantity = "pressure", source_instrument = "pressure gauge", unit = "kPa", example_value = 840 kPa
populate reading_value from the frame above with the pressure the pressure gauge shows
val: 40 kPa
